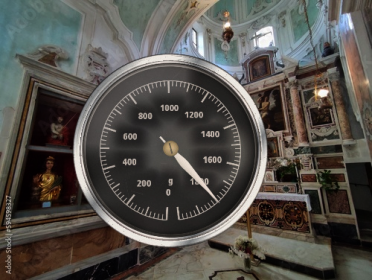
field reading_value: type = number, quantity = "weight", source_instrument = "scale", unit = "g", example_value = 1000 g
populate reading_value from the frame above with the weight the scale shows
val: 1800 g
